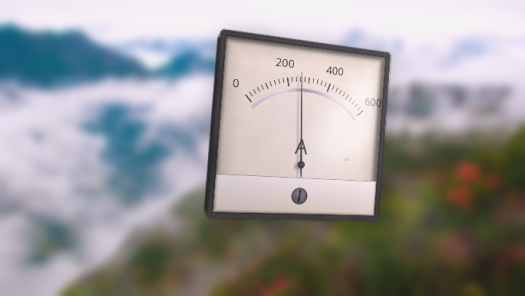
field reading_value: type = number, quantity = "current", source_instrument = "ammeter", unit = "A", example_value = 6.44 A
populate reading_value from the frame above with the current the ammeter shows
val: 260 A
